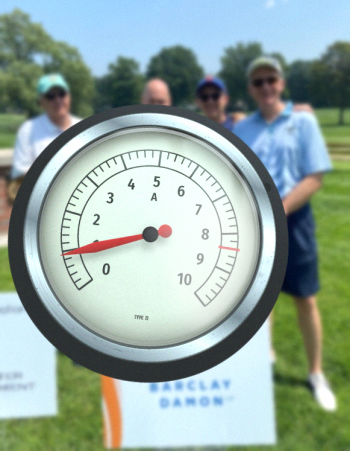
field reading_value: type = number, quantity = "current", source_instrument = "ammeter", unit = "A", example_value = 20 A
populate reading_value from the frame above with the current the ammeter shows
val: 0.9 A
